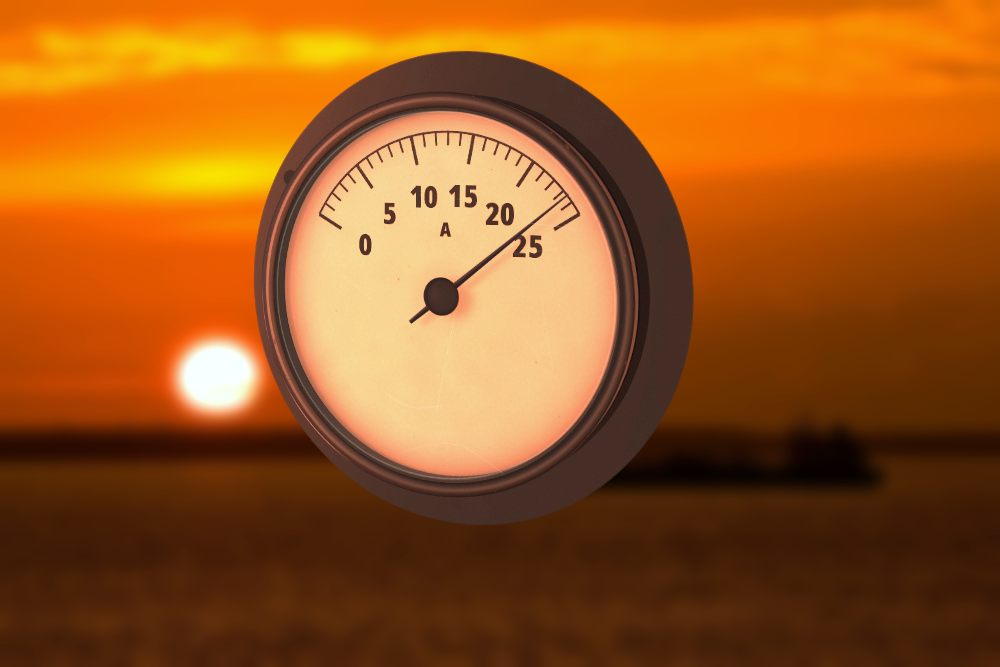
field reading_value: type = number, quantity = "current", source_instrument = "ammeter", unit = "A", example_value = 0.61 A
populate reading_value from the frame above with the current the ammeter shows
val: 23.5 A
